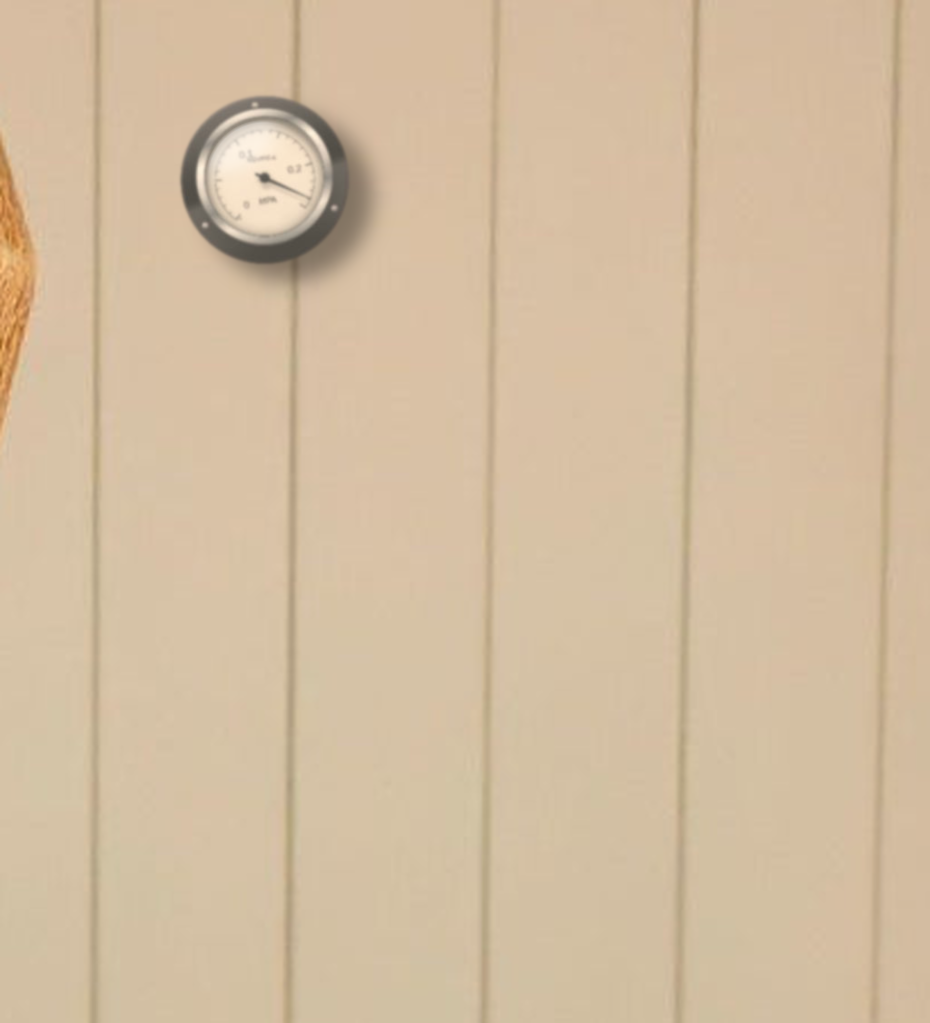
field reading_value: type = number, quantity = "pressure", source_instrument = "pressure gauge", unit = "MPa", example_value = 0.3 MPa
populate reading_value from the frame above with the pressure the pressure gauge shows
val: 0.24 MPa
